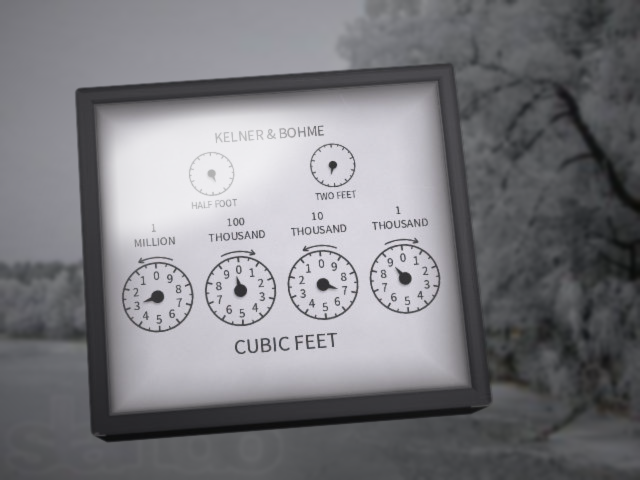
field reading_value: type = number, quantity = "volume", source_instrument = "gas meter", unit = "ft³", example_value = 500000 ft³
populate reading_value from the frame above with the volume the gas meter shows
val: 296900 ft³
